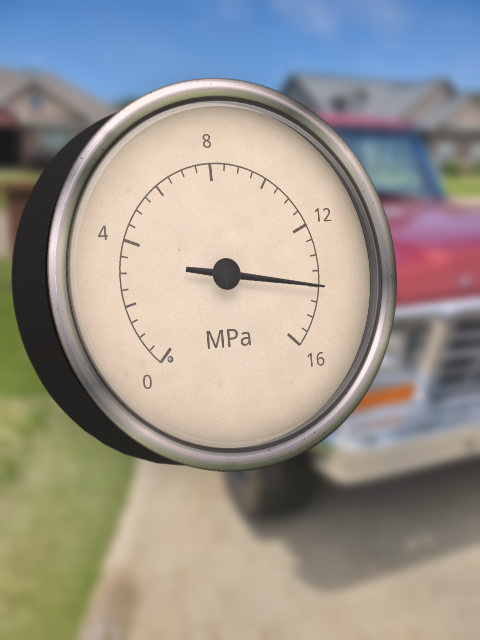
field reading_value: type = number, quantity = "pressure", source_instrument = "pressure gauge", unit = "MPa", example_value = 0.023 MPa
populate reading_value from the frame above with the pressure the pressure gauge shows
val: 14 MPa
